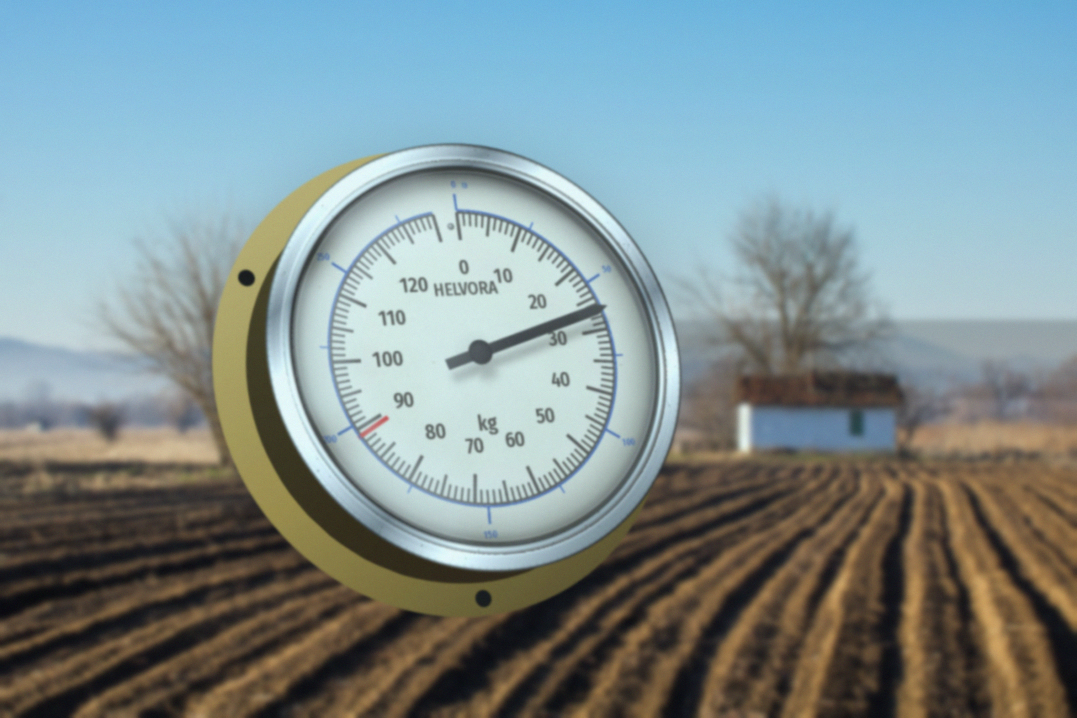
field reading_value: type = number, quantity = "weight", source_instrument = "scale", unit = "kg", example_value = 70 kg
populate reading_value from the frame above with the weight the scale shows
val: 27 kg
